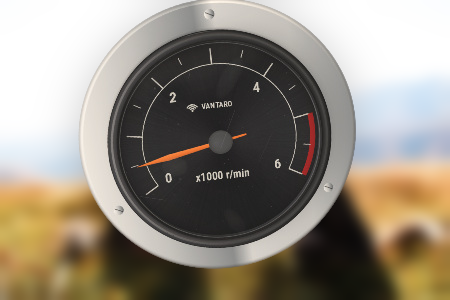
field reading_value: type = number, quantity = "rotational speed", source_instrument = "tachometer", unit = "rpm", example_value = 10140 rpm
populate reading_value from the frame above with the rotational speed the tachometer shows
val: 500 rpm
